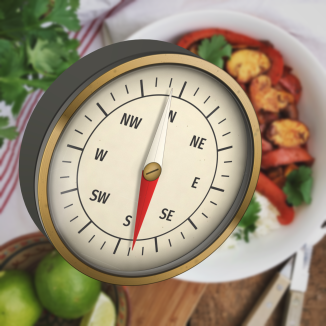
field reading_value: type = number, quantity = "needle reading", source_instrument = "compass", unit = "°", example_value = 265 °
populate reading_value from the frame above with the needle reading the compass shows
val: 170 °
